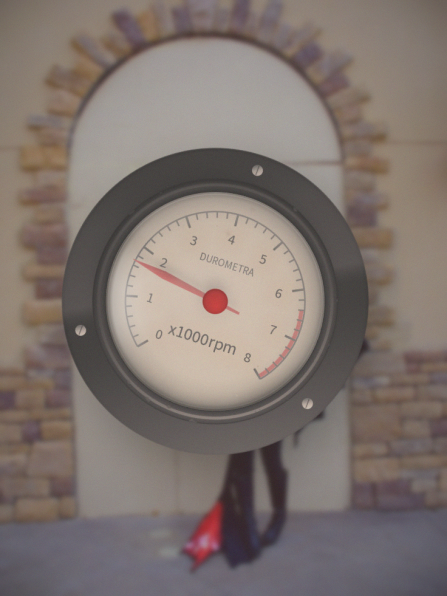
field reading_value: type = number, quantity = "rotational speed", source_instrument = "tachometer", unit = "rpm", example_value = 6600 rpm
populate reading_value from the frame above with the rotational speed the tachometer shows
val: 1700 rpm
